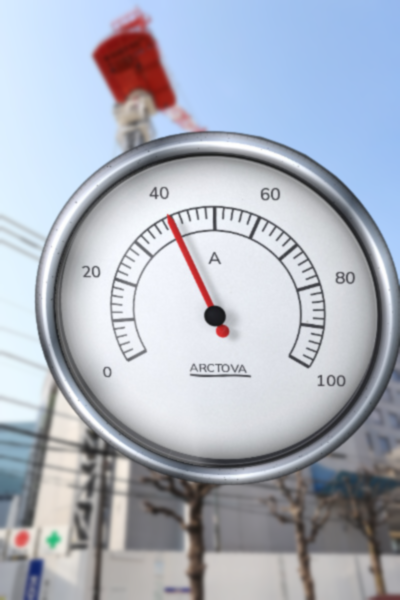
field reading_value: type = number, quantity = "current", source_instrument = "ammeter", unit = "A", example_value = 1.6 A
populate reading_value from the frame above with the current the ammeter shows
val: 40 A
